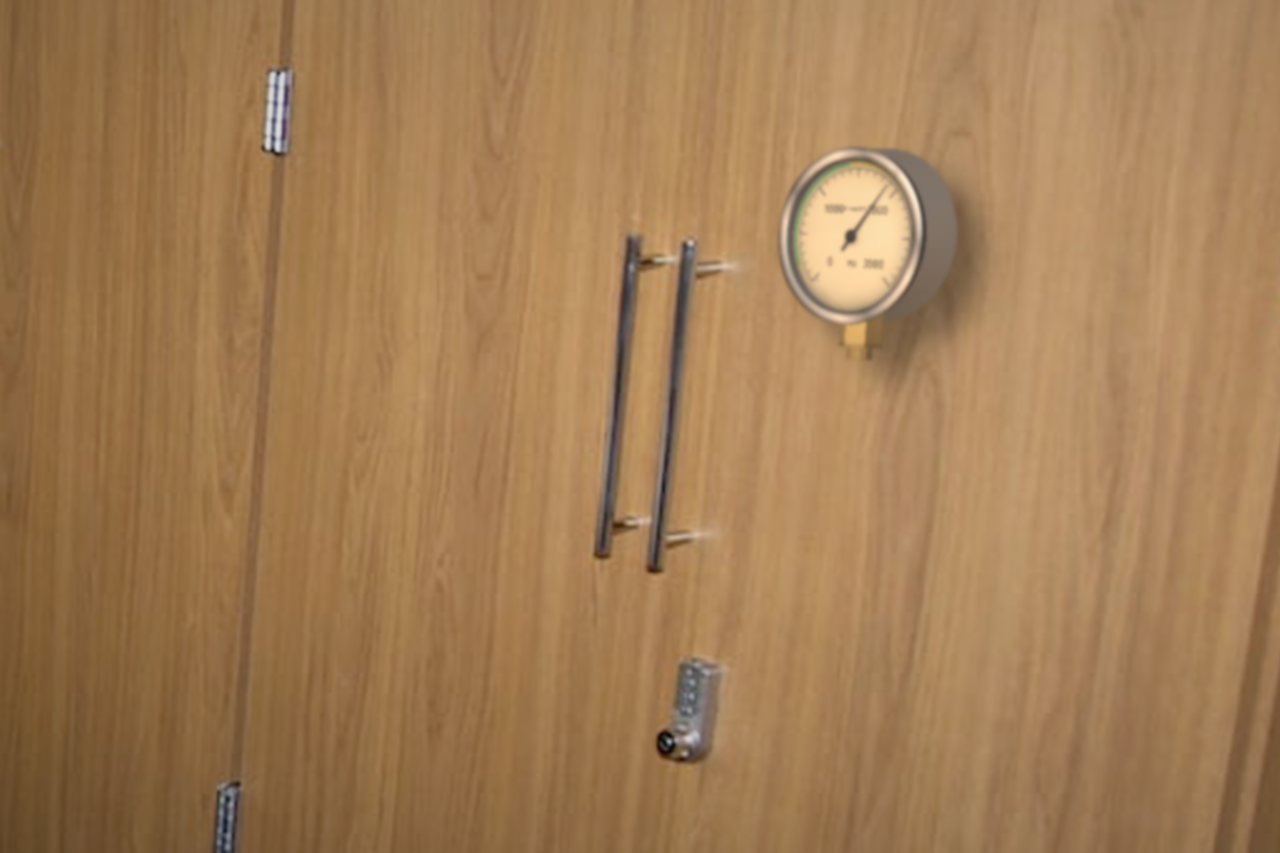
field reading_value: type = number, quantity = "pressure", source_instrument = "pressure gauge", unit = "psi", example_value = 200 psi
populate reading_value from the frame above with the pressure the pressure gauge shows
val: 1900 psi
